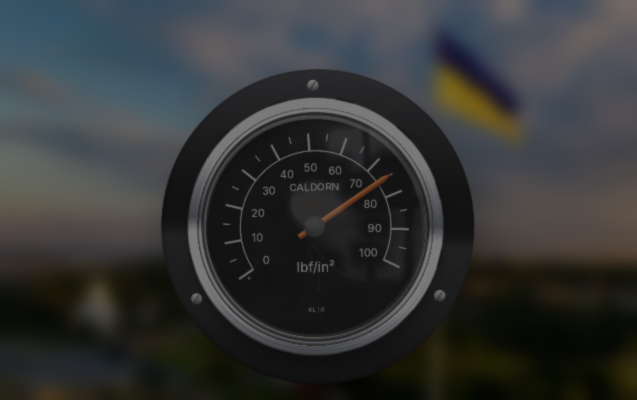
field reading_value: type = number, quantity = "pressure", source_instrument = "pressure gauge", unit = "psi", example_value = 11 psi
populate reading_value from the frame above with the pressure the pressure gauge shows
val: 75 psi
